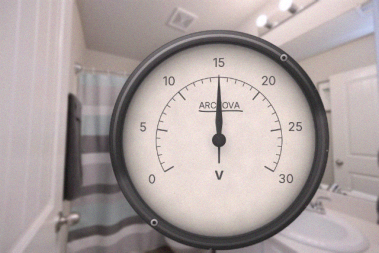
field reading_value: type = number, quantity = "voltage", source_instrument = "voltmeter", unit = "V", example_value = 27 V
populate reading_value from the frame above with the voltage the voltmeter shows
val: 15 V
